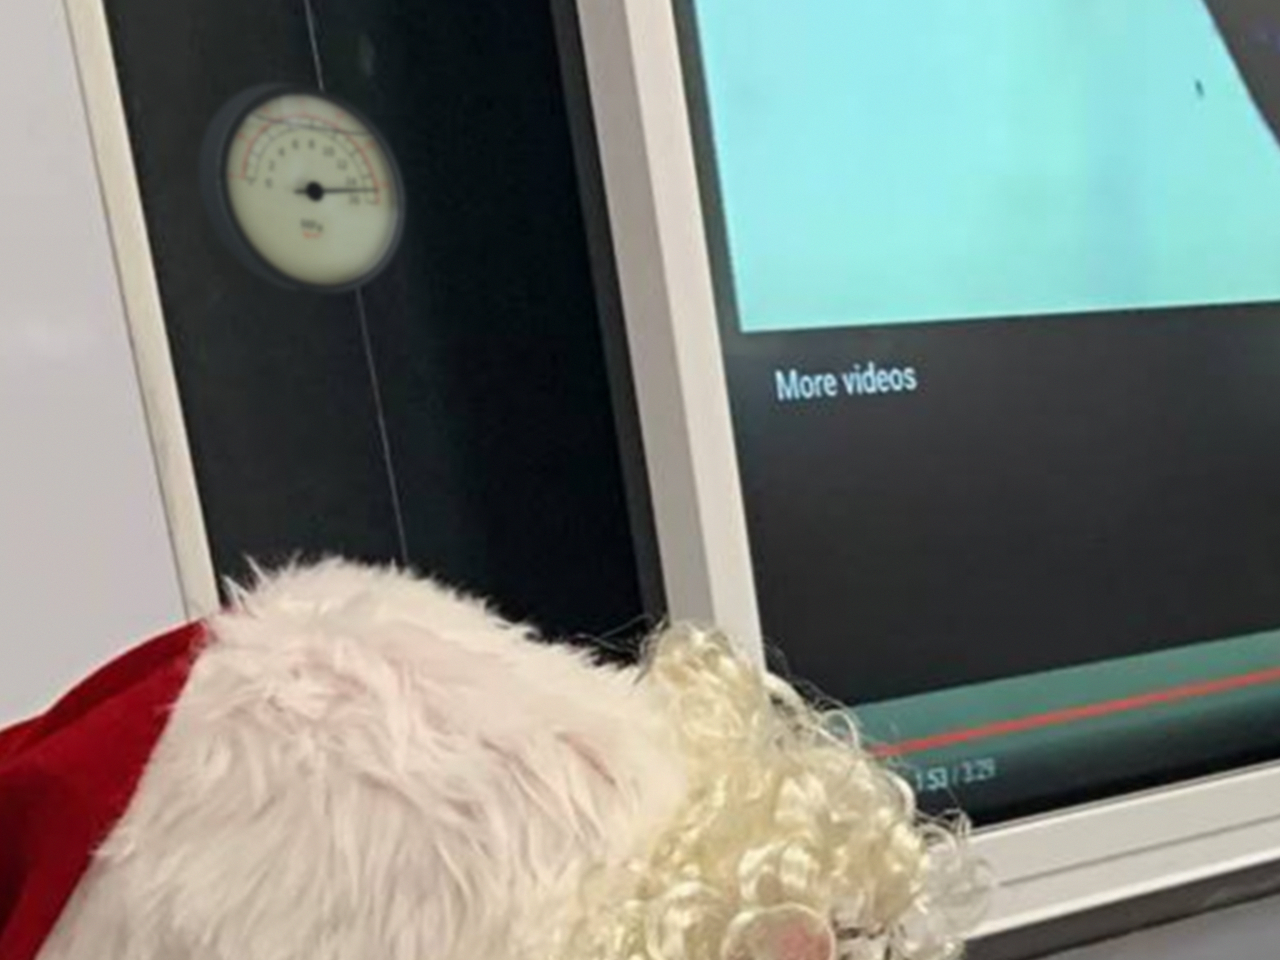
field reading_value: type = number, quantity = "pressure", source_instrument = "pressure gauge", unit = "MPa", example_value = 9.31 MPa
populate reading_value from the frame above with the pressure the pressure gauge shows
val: 15 MPa
